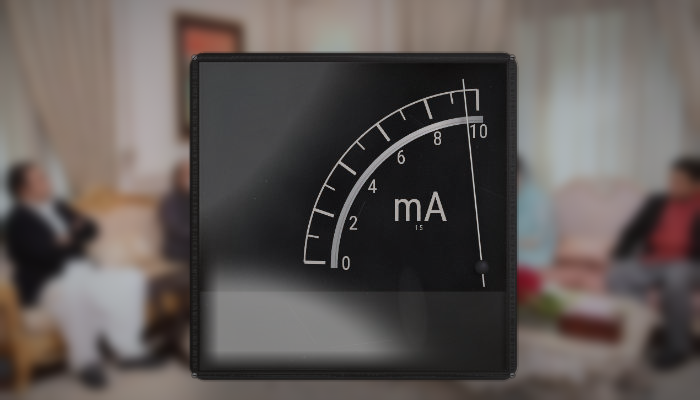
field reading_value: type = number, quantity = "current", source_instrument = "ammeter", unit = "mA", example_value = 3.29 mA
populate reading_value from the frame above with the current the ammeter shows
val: 9.5 mA
